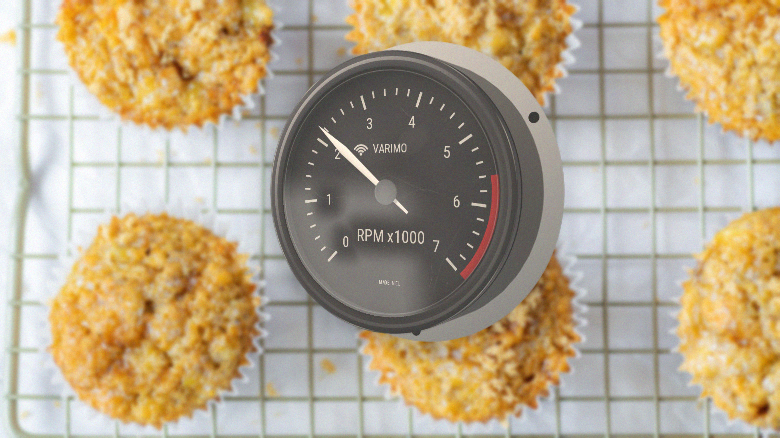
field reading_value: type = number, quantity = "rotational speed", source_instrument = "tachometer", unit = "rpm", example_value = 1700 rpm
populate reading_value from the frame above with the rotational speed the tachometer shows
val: 2200 rpm
